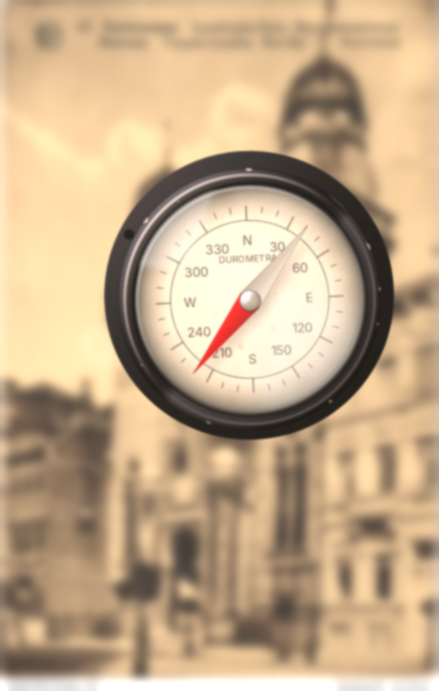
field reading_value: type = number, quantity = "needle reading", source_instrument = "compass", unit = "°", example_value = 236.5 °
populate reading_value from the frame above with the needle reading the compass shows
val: 220 °
